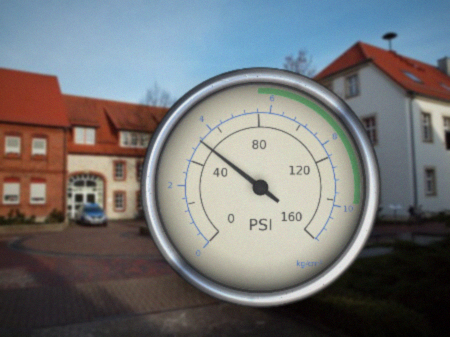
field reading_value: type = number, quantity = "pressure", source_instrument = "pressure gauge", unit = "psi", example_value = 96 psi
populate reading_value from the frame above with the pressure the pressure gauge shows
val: 50 psi
